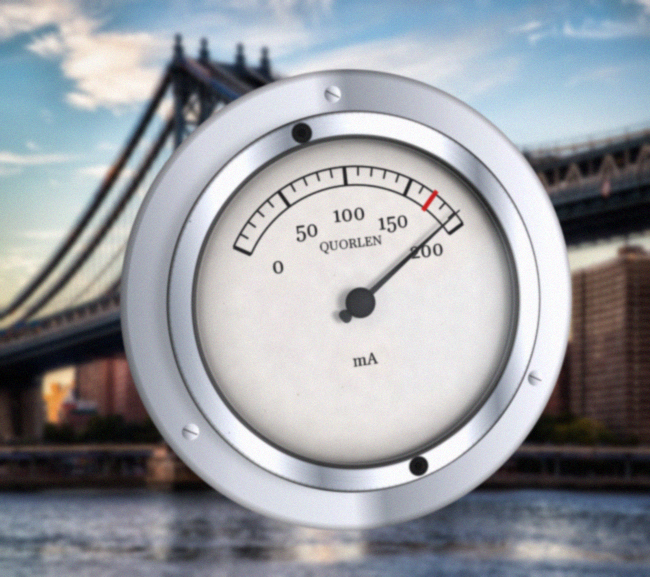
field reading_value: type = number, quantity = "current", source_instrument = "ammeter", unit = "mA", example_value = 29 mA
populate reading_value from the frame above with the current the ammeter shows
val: 190 mA
